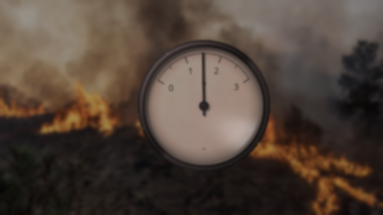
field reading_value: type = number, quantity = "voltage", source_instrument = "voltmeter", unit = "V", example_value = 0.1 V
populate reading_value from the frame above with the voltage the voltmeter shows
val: 1.5 V
